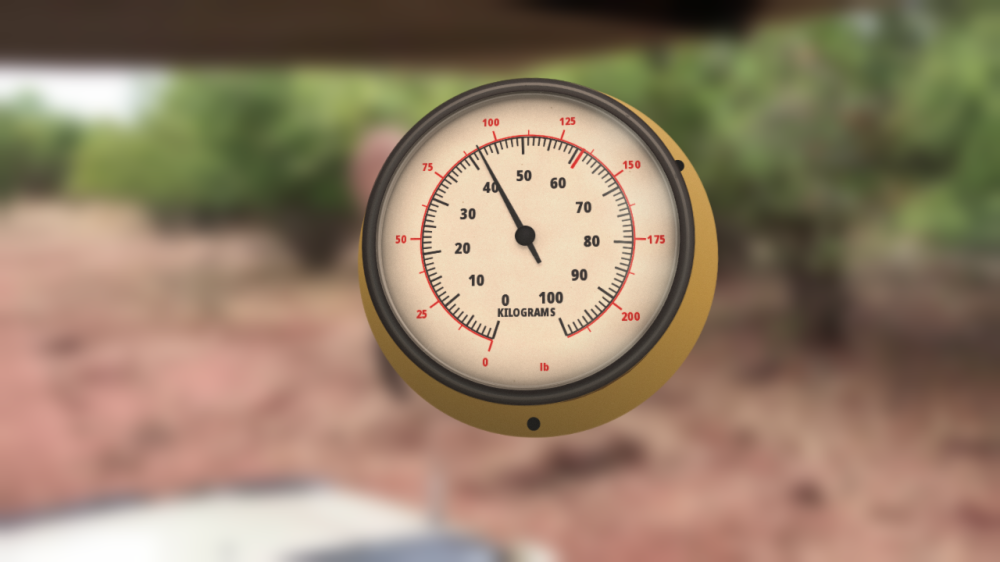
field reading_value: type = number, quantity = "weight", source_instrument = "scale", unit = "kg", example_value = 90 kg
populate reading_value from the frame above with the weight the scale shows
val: 42 kg
